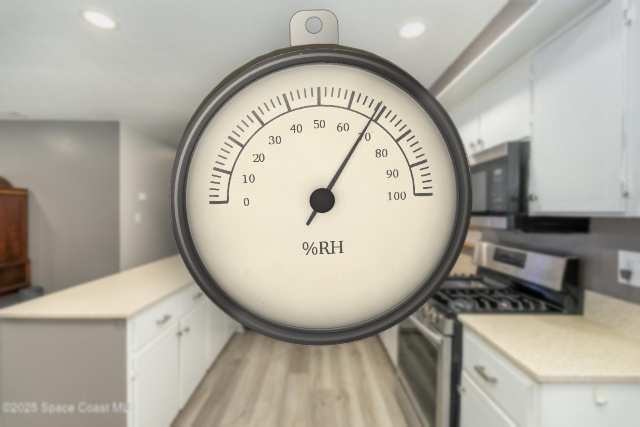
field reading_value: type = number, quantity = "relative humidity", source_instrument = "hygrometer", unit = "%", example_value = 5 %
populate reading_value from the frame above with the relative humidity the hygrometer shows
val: 68 %
